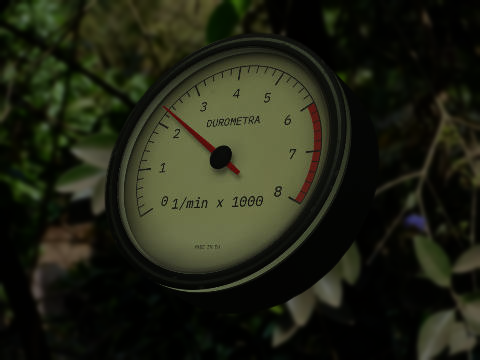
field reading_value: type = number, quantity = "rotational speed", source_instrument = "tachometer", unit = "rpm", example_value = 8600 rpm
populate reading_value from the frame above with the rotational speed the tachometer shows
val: 2300 rpm
